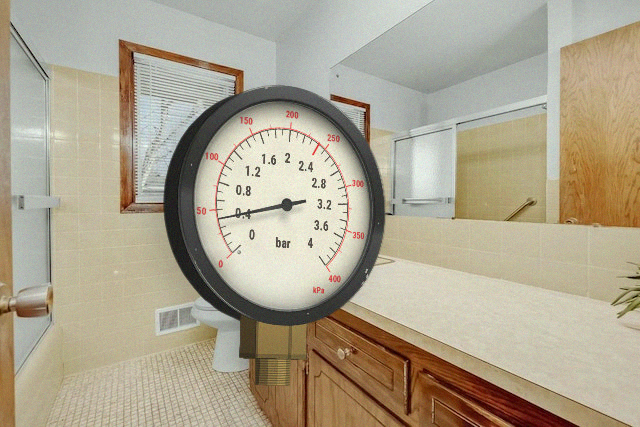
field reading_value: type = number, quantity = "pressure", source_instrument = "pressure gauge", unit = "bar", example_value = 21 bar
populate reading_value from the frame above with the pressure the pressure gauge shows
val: 0.4 bar
